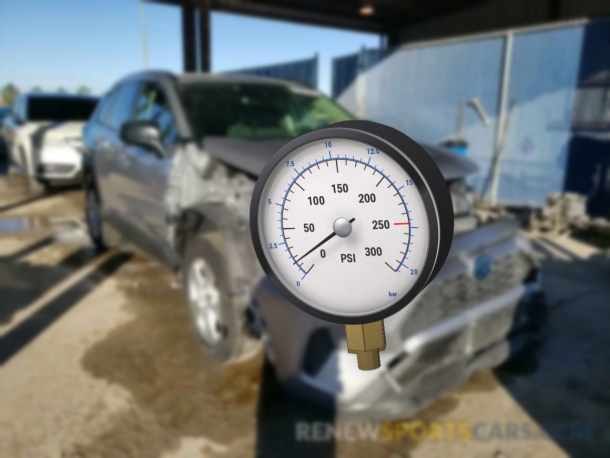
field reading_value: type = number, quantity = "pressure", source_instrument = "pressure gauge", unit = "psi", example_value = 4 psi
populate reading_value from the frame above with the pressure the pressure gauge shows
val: 15 psi
